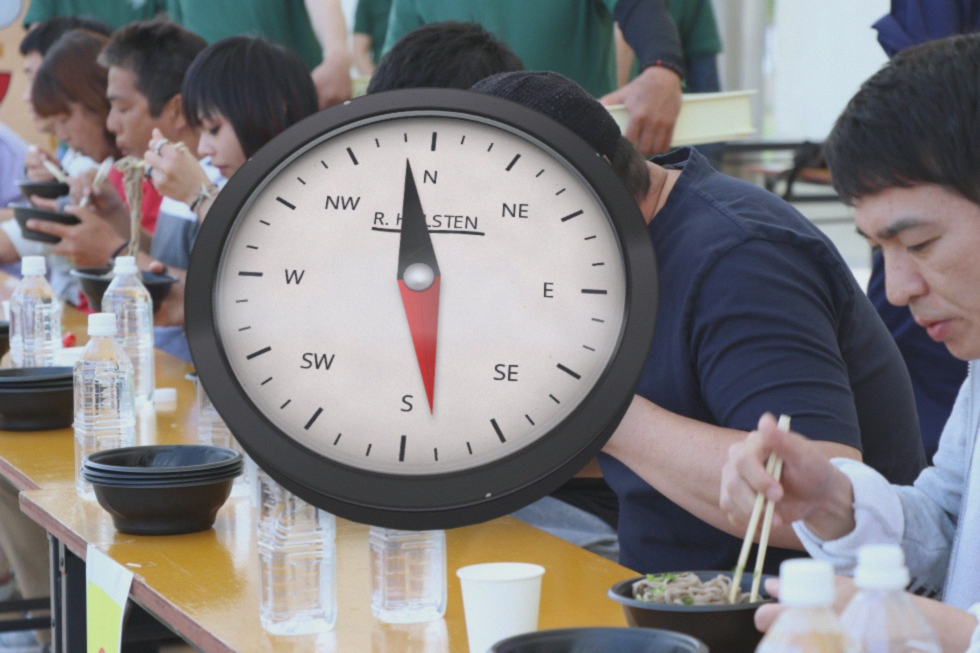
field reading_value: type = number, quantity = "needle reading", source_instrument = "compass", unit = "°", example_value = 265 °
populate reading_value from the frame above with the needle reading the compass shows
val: 170 °
